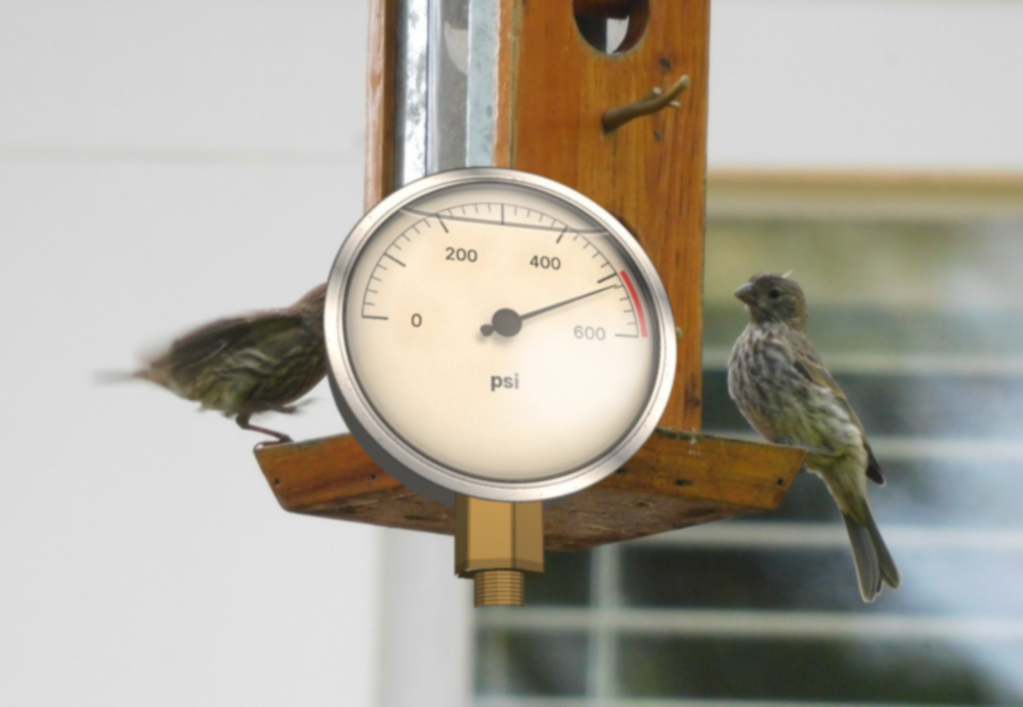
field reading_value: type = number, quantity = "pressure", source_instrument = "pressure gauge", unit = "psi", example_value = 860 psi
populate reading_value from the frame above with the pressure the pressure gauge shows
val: 520 psi
